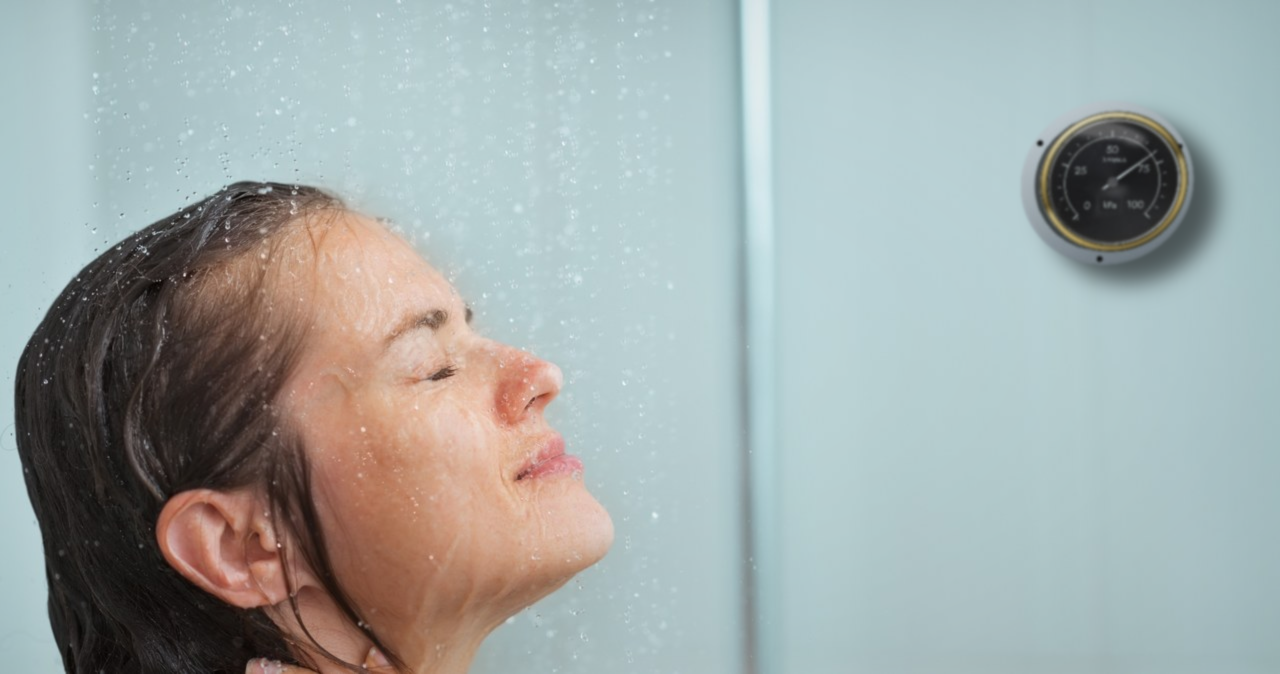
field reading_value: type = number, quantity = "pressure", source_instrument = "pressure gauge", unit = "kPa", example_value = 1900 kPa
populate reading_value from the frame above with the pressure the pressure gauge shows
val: 70 kPa
